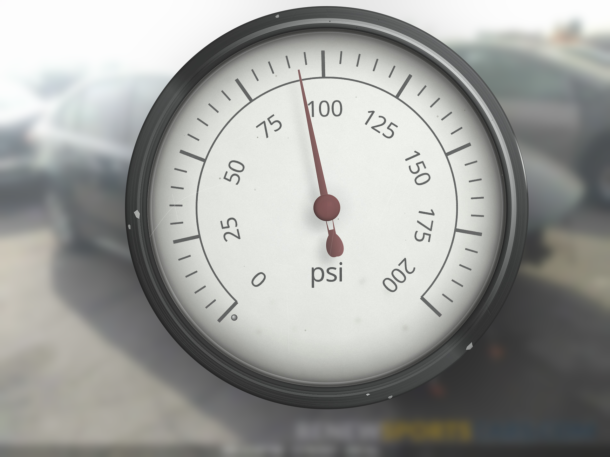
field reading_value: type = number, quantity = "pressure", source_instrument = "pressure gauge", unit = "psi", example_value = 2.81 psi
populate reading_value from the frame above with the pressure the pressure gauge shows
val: 92.5 psi
